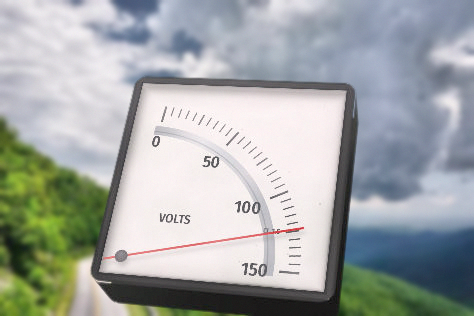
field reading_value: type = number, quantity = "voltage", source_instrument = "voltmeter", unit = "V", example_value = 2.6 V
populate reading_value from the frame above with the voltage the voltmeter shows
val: 125 V
